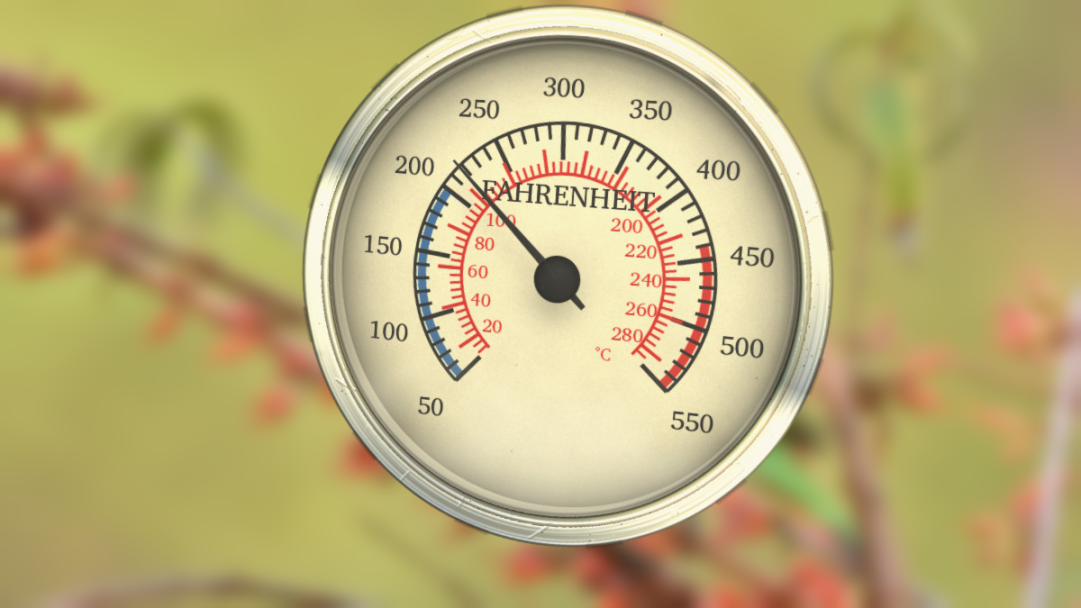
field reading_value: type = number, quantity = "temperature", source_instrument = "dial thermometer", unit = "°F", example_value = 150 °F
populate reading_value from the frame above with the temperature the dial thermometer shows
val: 220 °F
